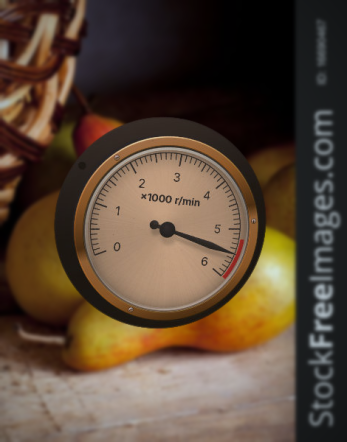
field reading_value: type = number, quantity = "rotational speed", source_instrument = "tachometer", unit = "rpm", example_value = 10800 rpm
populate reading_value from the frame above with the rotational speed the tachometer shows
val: 5500 rpm
